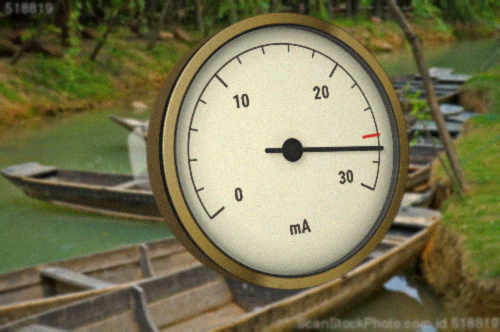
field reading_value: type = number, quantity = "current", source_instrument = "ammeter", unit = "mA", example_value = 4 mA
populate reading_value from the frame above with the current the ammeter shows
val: 27 mA
